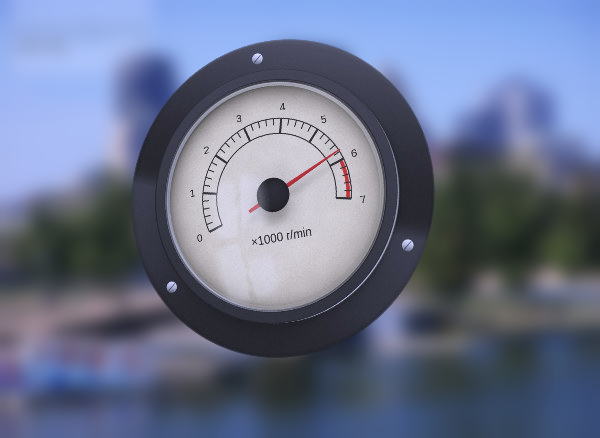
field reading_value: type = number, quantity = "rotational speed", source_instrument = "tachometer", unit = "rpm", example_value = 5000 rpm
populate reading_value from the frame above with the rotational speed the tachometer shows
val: 5800 rpm
